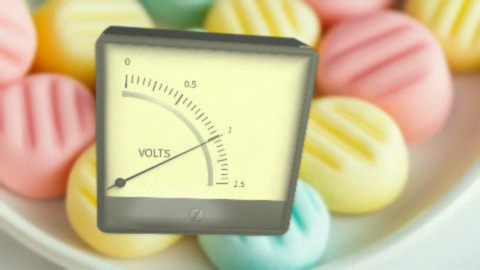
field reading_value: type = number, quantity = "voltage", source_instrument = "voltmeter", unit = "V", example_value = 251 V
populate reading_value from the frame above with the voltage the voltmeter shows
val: 1 V
